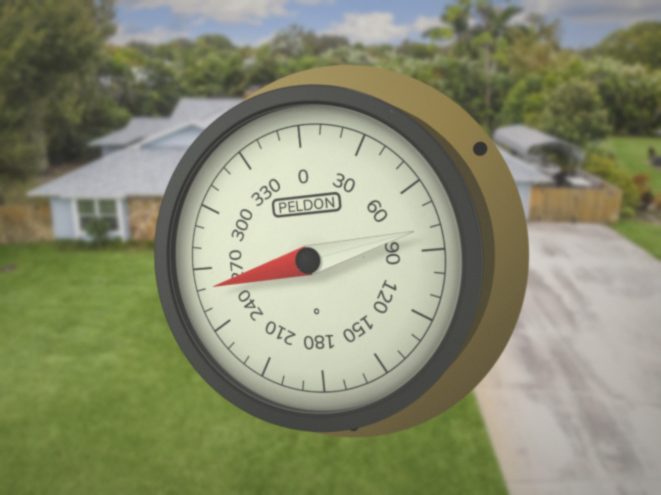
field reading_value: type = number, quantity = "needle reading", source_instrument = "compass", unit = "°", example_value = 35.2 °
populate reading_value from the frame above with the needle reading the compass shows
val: 260 °
